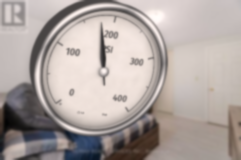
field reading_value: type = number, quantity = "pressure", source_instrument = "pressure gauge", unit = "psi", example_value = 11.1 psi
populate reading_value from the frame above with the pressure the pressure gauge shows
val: 175 psi
